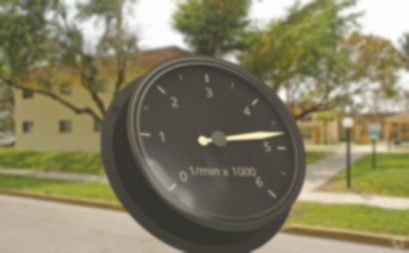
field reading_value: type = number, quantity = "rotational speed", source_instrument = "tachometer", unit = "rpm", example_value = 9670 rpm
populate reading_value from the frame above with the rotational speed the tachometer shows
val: 4750 rpm
